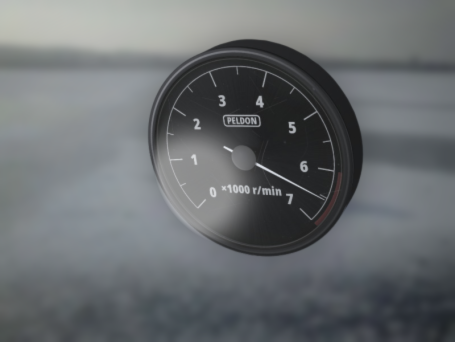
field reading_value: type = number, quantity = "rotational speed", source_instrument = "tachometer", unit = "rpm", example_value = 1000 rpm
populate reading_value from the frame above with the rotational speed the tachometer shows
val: 6500 rpm
